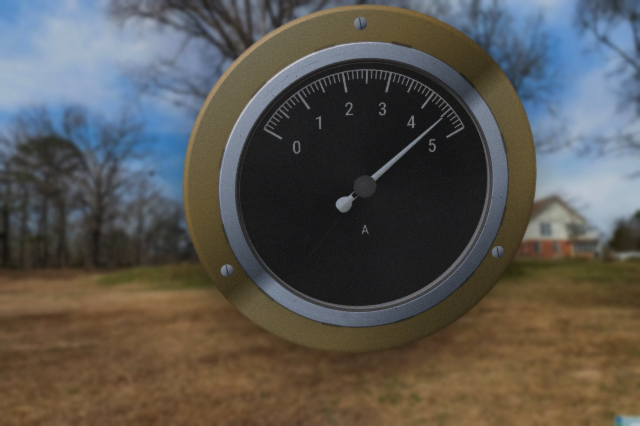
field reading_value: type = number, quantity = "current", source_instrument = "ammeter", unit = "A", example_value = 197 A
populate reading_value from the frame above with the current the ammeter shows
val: 4.5 A
